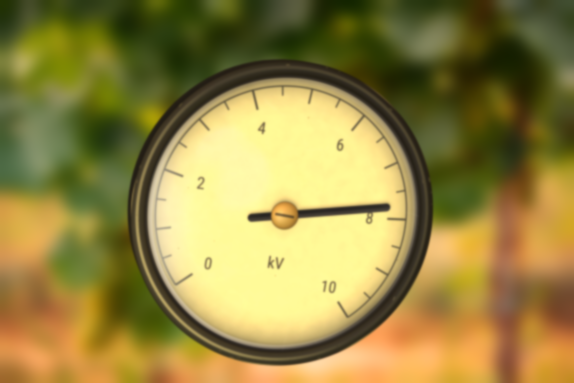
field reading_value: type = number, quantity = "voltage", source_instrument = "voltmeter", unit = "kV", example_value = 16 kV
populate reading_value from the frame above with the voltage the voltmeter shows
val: 7.75 kV
